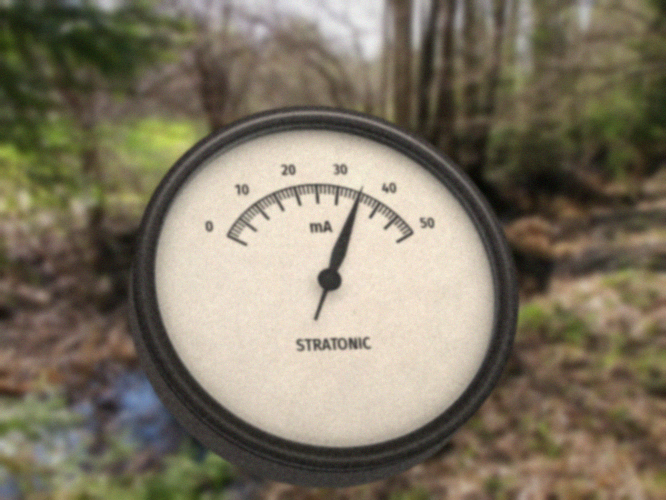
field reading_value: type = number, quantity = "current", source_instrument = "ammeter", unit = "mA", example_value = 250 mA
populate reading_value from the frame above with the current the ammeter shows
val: 35 mA
